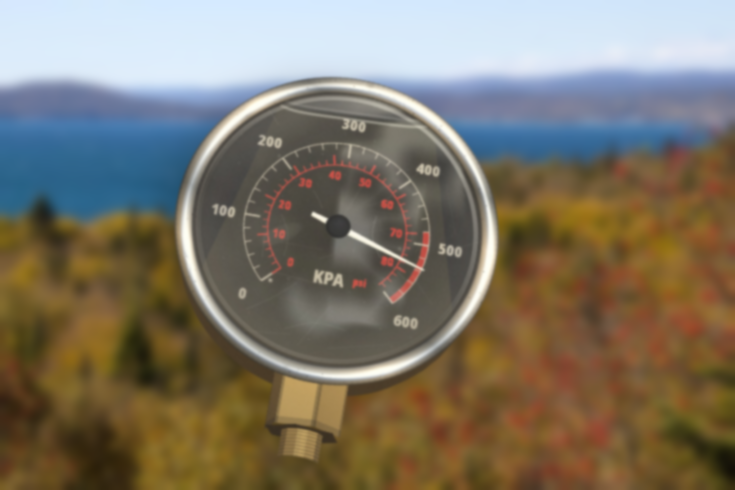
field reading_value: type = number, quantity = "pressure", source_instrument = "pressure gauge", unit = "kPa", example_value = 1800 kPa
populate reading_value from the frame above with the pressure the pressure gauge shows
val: 540 kPa
